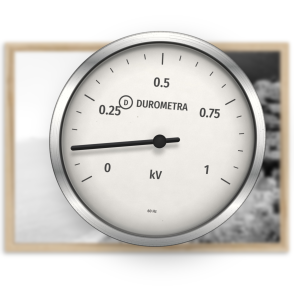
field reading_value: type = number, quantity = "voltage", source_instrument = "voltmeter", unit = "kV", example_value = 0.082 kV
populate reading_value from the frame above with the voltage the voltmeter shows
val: 0.1 kV
